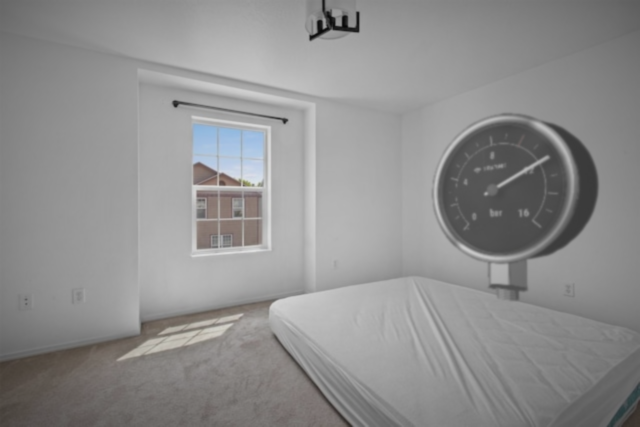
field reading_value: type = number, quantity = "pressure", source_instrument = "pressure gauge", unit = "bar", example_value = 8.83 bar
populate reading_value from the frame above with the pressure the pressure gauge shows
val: 12 bar
